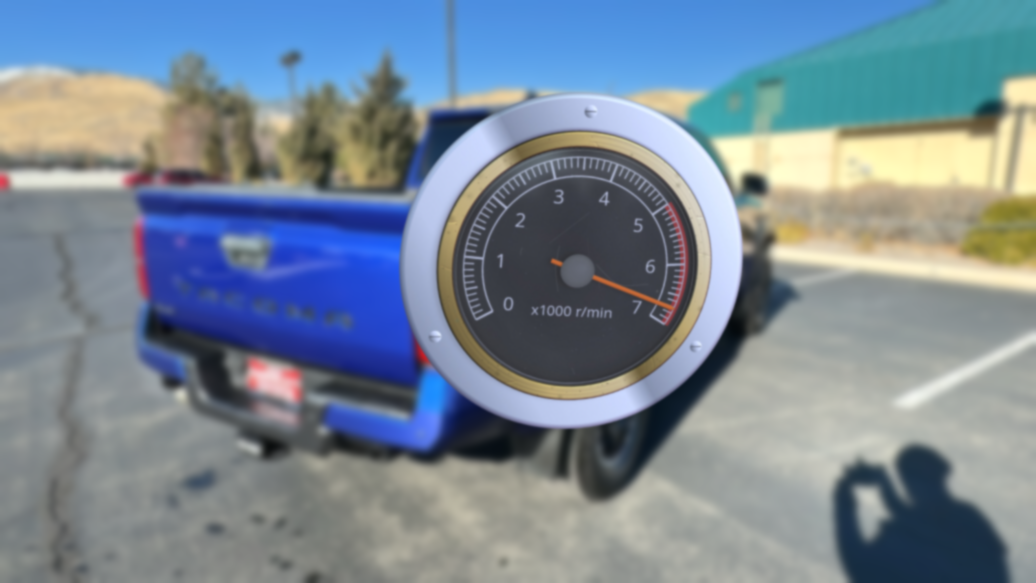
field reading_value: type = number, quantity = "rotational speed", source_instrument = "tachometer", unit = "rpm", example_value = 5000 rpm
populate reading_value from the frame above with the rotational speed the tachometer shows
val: 6700 rpm
